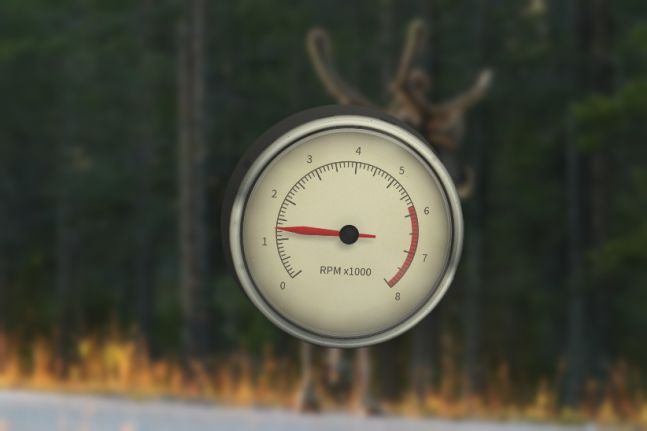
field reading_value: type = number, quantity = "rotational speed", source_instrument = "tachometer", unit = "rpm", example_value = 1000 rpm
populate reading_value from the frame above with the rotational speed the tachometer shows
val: 1300 rpm
